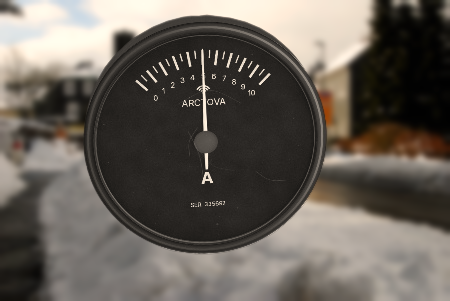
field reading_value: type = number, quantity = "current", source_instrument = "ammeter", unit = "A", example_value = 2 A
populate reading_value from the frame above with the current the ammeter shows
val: 5 A
